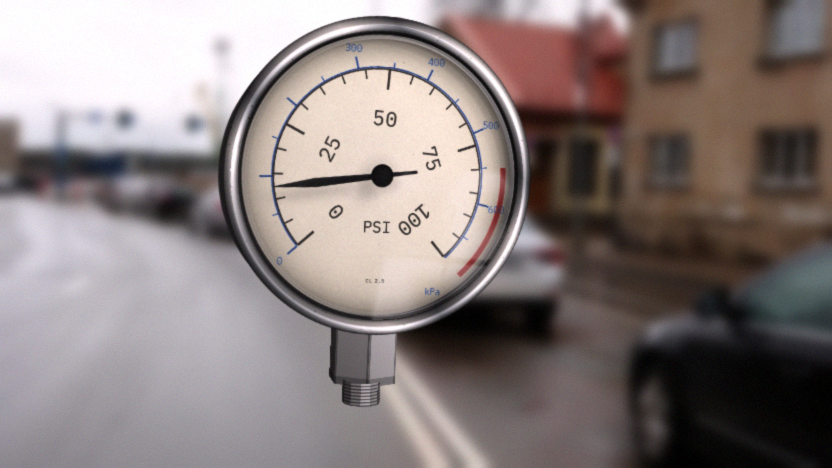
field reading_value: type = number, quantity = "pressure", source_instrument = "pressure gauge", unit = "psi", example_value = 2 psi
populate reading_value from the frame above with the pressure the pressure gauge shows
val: 12.5 psi
